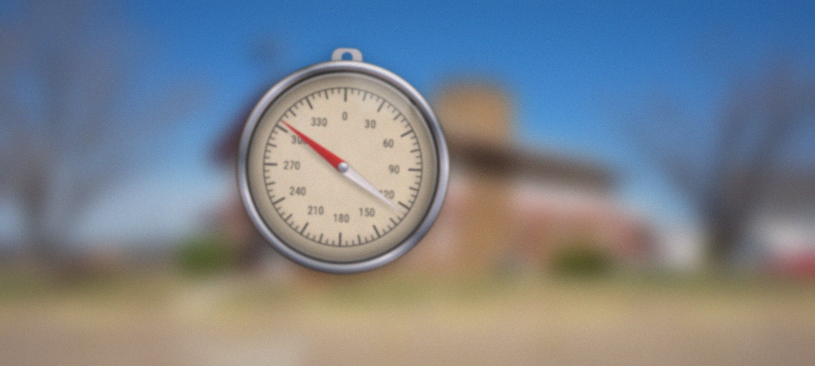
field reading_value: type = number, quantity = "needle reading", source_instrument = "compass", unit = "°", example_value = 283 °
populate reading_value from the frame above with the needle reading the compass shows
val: 305 °
